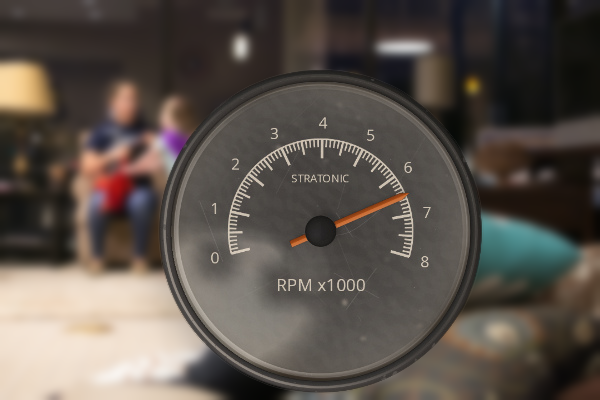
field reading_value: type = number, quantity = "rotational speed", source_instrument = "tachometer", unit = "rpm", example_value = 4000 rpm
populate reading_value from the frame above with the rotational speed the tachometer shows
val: 6500 rpm
